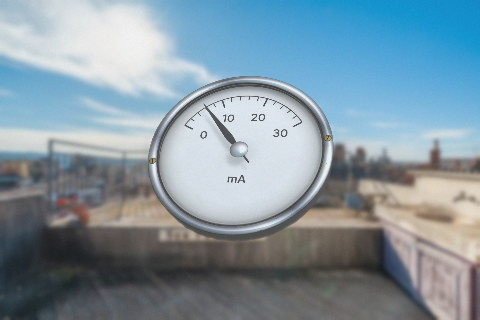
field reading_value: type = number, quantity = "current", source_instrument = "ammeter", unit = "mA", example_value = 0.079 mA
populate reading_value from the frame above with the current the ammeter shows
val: 6 mA
